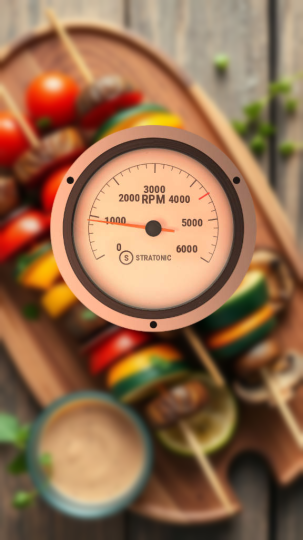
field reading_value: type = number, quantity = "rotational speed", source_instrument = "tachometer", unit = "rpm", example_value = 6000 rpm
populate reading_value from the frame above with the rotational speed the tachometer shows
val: 900 rpm
